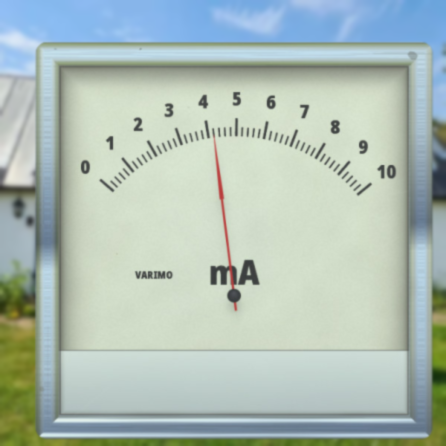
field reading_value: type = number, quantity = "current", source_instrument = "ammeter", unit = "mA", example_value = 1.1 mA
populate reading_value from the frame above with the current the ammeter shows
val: 4.2 mA
